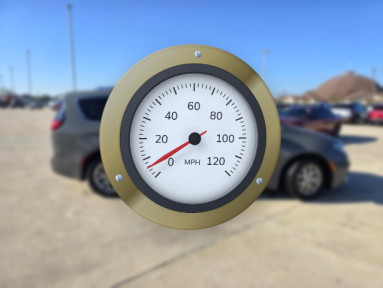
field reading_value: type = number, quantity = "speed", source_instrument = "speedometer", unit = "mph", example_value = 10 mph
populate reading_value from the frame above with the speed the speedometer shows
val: 6 mph
